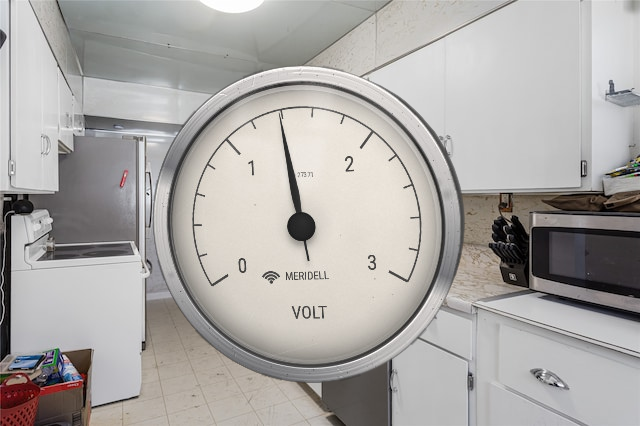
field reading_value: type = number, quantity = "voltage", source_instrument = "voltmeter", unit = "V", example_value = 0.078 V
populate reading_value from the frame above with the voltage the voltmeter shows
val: 1.4 V
